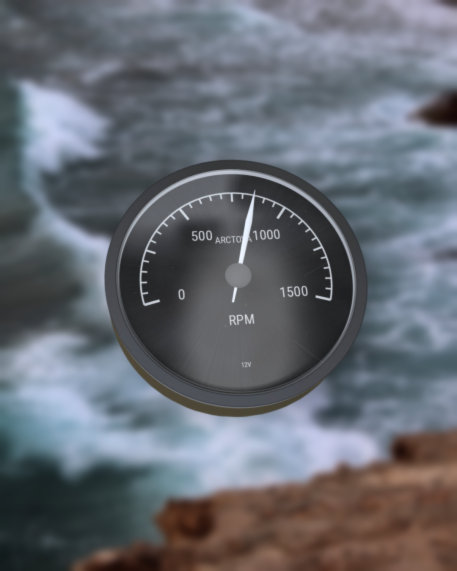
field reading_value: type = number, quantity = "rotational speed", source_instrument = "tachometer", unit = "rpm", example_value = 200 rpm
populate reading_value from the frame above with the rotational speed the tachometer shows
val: 850 rpm
